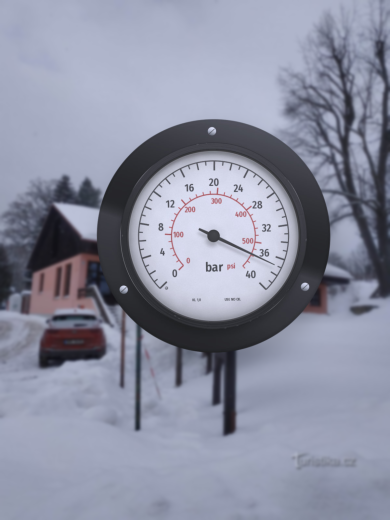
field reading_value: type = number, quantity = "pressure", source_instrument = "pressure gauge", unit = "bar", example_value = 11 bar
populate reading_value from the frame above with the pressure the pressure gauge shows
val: 37 bar
